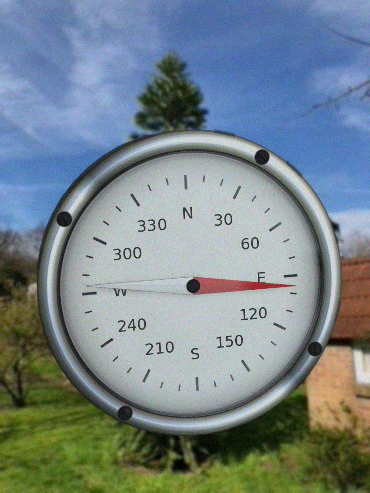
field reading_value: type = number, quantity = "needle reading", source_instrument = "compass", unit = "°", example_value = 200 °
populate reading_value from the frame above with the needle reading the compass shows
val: 95 °
